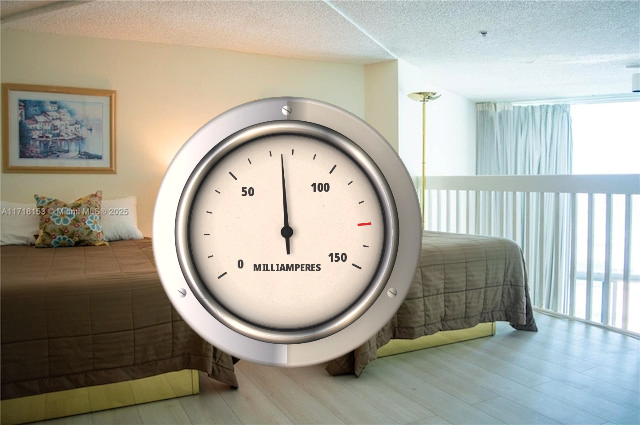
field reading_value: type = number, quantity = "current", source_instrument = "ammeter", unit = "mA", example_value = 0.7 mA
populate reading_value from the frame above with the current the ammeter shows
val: 75 mA
